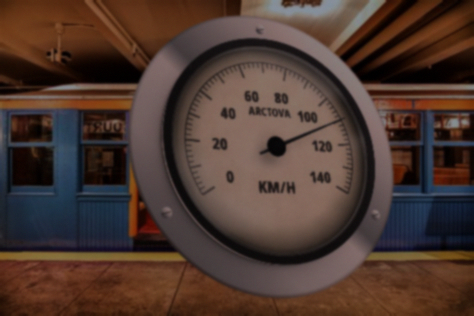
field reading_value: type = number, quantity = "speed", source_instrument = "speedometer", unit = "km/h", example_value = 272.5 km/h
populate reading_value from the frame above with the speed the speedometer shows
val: 110 km/h
